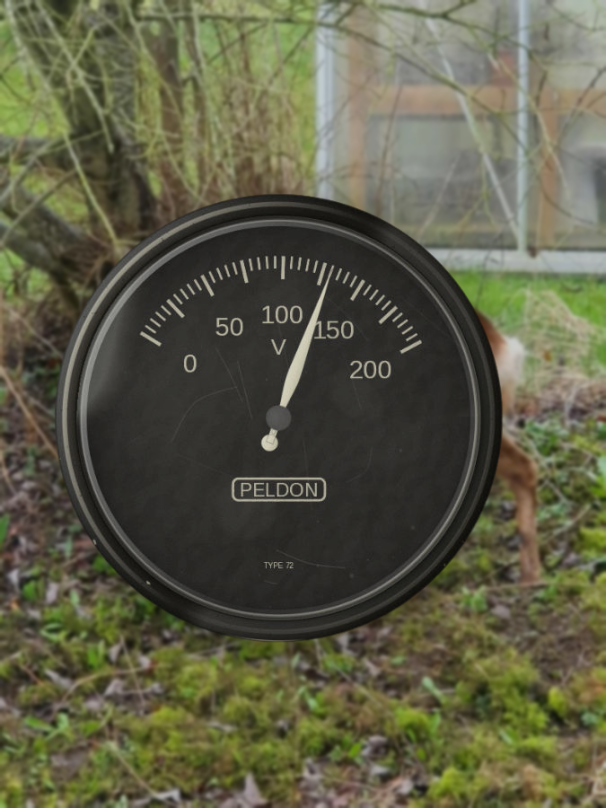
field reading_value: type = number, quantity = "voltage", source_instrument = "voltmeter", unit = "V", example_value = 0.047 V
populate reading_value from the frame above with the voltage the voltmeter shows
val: 130 V
